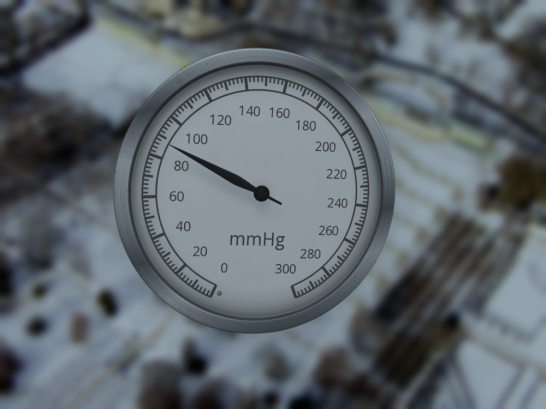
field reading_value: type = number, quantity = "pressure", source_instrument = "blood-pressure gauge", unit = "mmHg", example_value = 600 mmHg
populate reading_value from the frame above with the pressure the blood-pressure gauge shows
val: 88 mmHg
